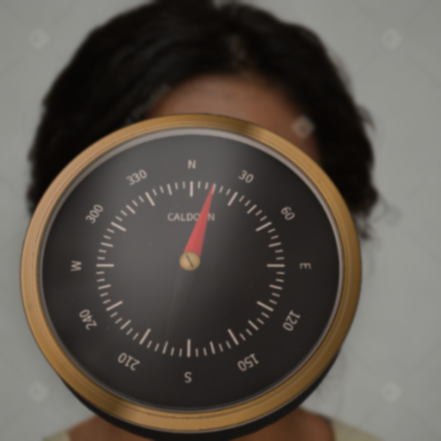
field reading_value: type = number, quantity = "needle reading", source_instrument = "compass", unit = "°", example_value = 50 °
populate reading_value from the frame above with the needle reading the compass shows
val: 15 °
